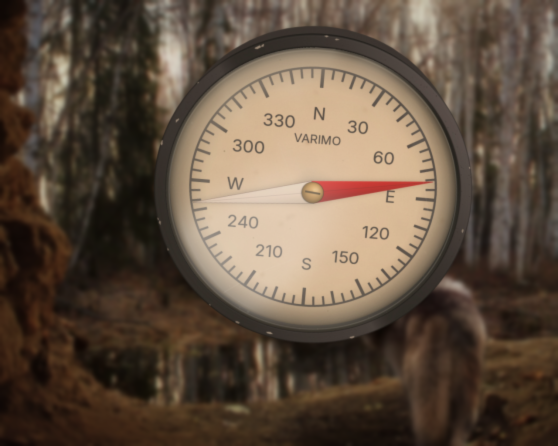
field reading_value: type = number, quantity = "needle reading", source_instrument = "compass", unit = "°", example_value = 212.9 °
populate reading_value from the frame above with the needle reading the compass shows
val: 80 °
